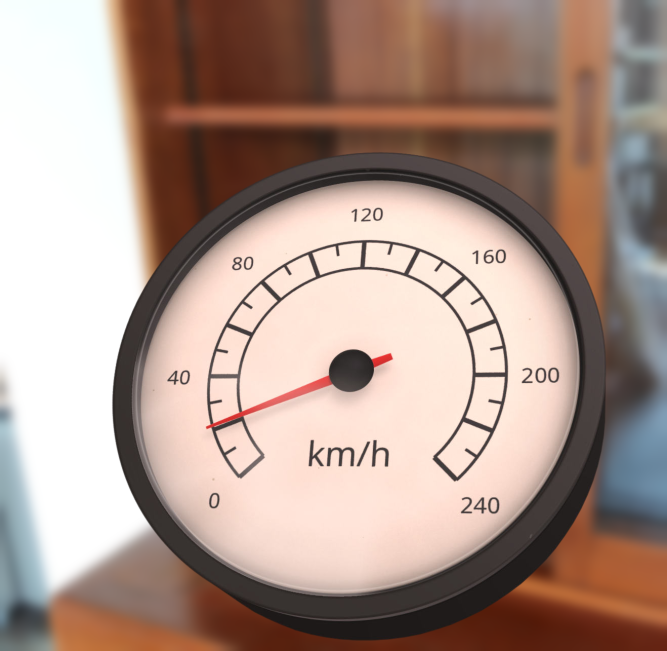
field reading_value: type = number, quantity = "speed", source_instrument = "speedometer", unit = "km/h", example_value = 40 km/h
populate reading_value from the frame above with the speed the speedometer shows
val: 20 km/h
